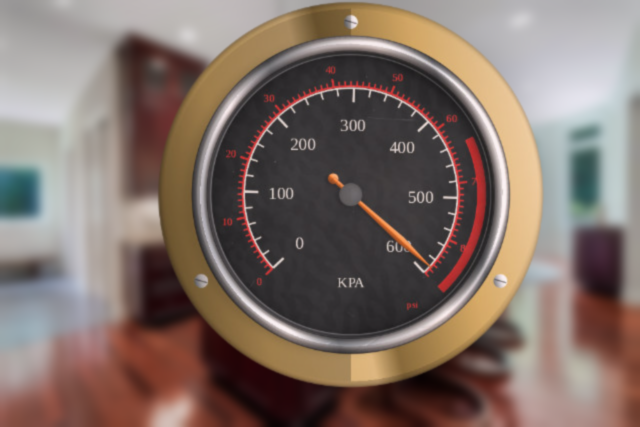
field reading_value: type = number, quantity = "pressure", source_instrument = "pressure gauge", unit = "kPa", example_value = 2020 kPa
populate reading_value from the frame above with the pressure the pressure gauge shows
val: 590 kPa
